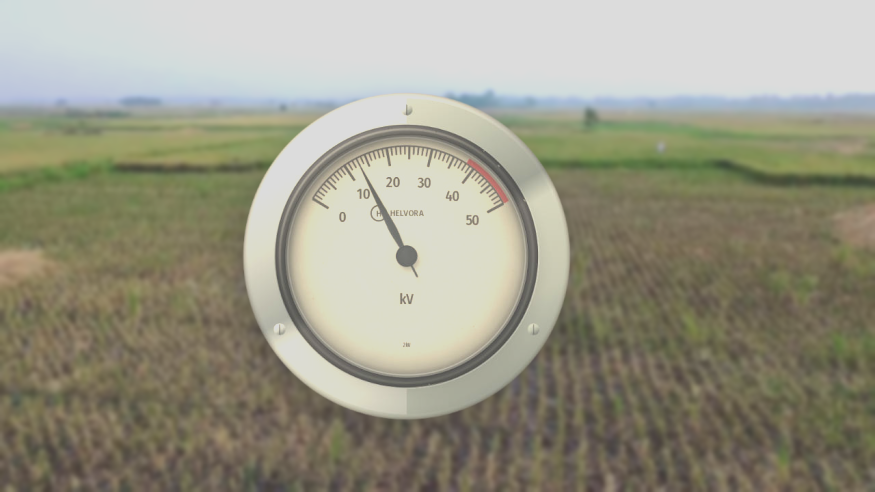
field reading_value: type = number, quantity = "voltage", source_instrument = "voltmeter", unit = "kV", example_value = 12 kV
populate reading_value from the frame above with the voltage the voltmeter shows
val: 13 kV
